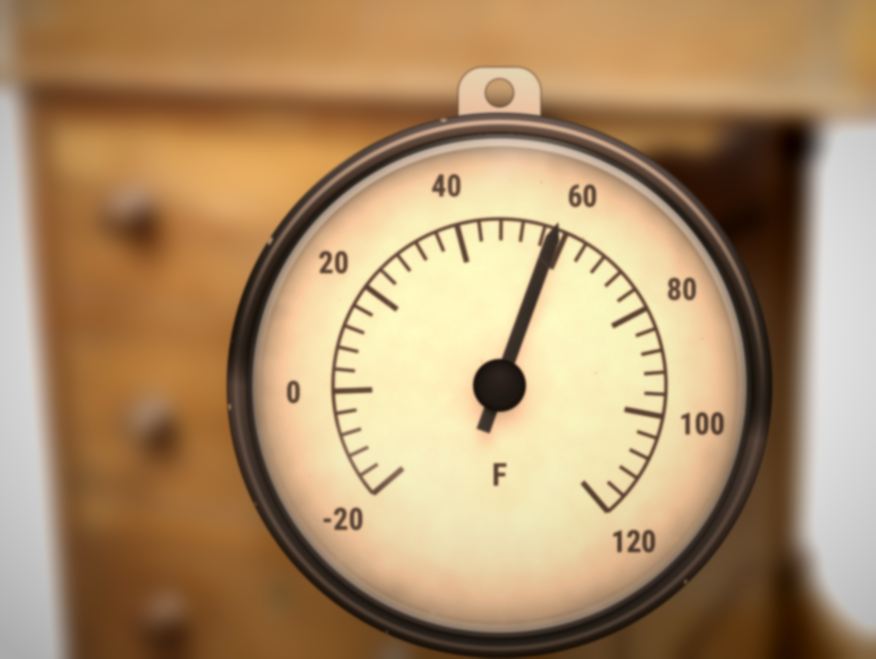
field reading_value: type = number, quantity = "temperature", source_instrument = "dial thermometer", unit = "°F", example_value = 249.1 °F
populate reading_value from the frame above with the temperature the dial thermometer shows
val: 58 °F
